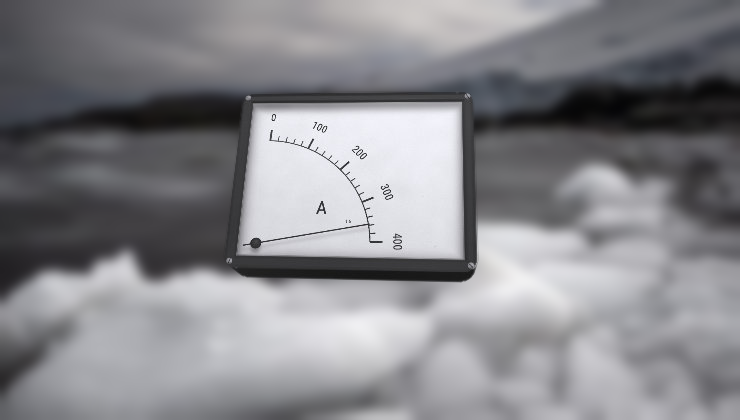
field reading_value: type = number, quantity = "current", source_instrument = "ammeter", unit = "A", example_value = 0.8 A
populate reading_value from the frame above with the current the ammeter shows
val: 360 A
